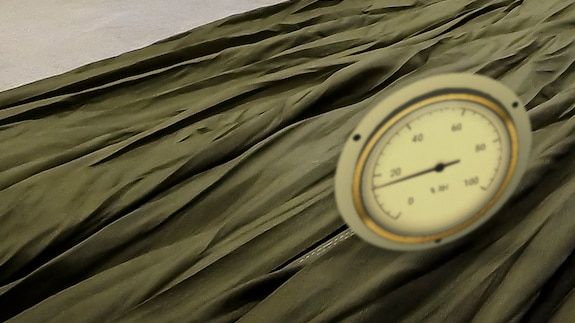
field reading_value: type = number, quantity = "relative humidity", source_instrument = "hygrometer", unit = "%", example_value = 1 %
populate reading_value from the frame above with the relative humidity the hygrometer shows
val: 16 %
